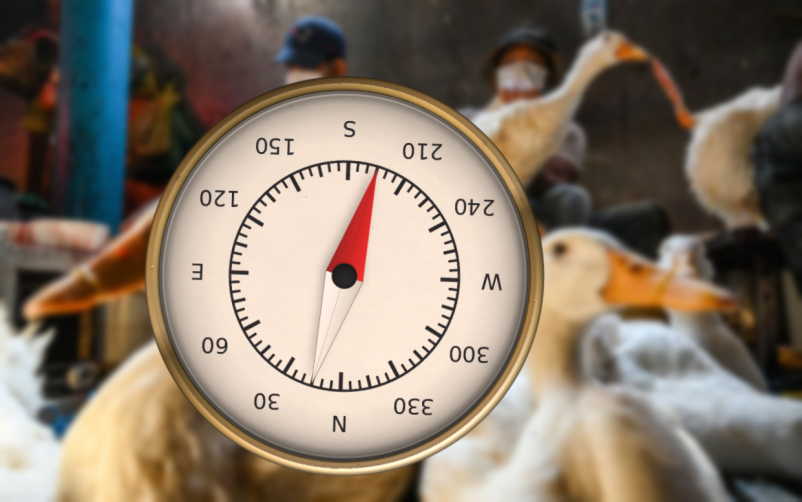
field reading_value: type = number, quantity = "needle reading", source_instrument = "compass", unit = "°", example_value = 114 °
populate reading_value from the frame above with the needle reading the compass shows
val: 195 °
